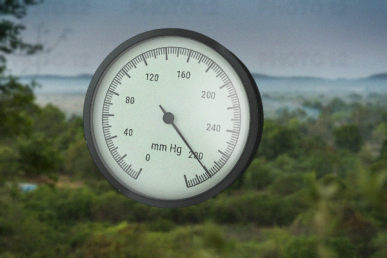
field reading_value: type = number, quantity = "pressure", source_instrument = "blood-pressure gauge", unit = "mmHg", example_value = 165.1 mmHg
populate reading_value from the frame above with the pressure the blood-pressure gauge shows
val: 280 mmHg
